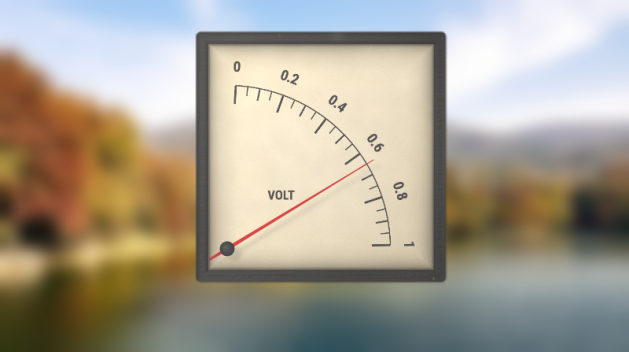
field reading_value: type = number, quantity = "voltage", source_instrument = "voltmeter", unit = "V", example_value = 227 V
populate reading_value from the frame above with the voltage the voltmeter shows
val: 0.65 V
